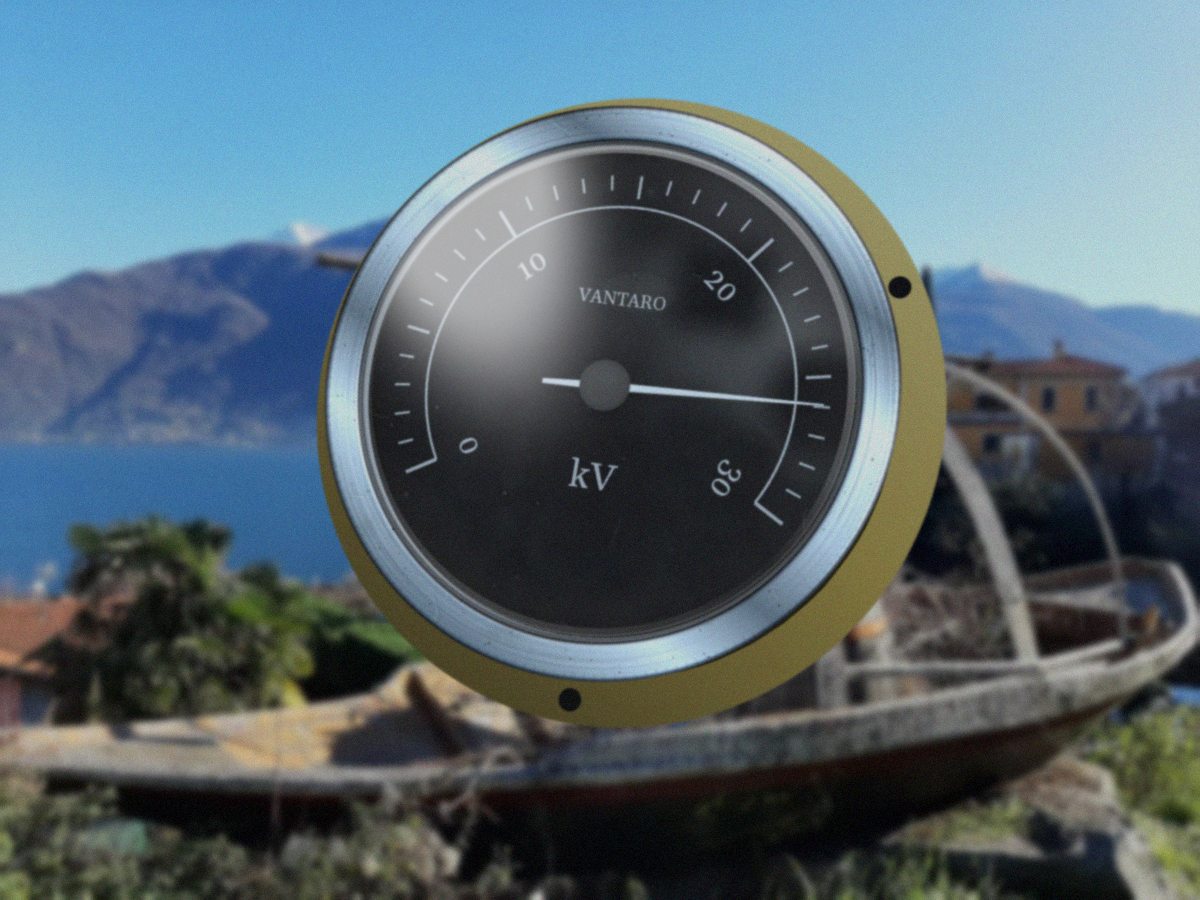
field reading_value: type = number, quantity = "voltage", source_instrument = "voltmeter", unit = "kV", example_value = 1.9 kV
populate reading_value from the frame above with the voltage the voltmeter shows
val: 26 kV
